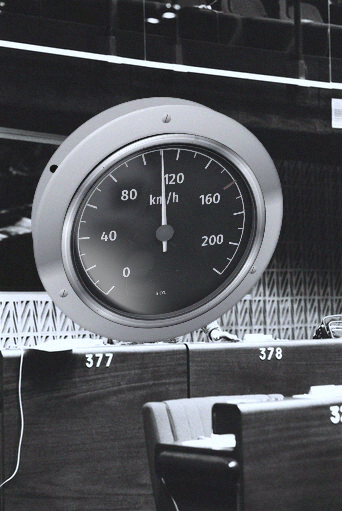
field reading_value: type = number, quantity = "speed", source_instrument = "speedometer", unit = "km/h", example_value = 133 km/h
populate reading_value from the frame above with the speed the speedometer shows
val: 110 km/h
